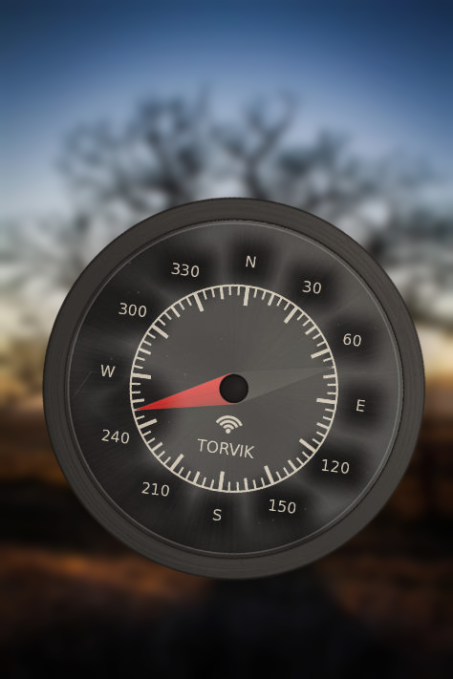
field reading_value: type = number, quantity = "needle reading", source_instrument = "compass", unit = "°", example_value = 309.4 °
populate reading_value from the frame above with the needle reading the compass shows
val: 250 °
